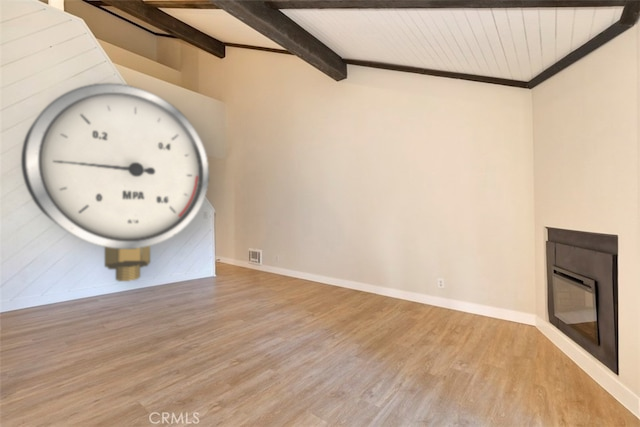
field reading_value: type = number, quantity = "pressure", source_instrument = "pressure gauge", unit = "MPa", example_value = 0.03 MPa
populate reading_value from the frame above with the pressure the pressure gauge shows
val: 0.1 MPa
